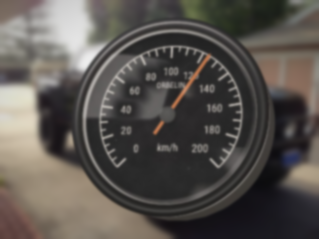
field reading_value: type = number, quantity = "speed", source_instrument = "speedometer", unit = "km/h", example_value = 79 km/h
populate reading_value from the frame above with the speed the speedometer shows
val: 125 km/h
